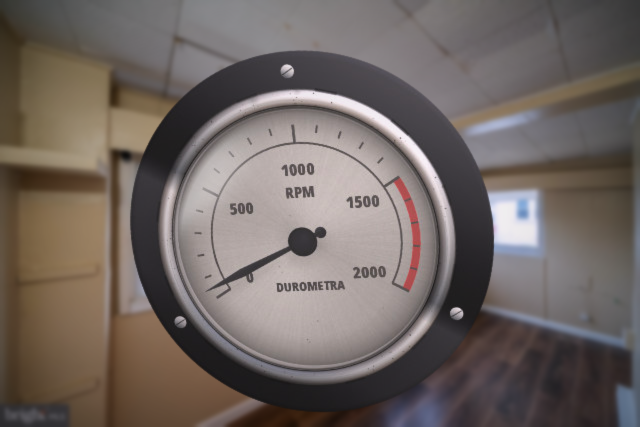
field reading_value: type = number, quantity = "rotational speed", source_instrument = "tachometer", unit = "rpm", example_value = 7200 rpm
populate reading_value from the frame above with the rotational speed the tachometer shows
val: 50 rpm
